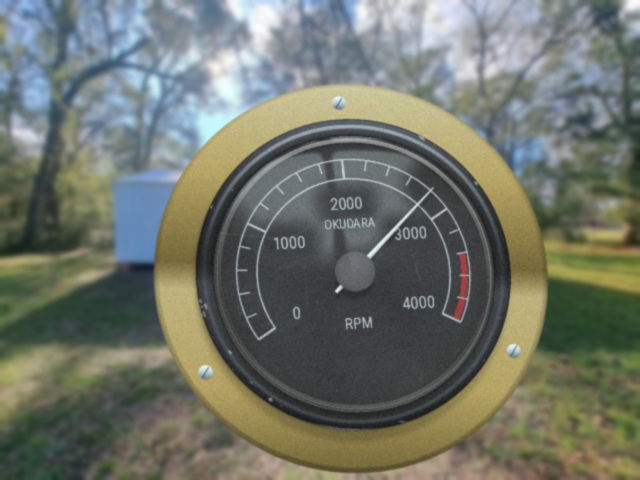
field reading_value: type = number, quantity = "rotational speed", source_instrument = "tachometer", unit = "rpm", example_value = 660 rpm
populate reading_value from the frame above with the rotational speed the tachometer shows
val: 2800 rpm
